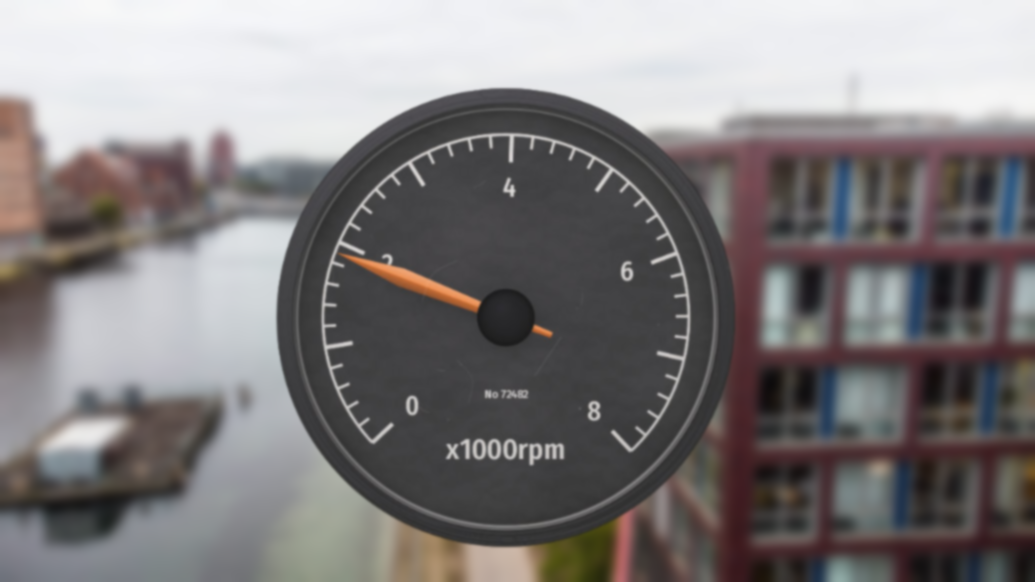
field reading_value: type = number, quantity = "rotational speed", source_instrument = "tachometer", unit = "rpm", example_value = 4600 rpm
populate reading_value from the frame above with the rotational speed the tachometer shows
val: 1900 rpm
